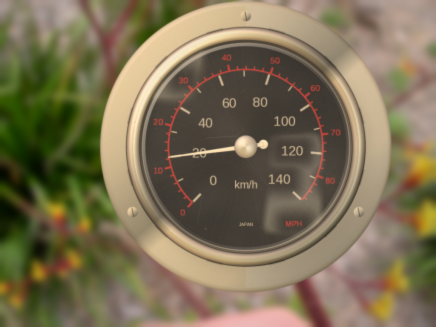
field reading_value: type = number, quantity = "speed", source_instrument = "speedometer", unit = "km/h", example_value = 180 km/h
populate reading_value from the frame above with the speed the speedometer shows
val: 20 km/h
